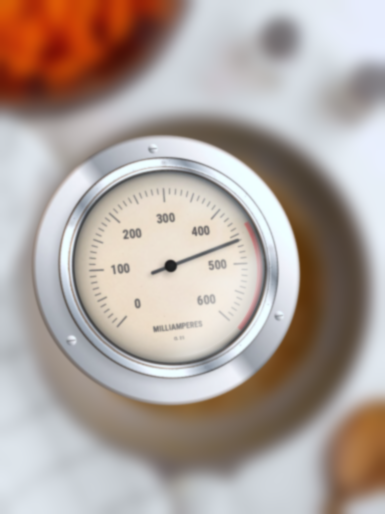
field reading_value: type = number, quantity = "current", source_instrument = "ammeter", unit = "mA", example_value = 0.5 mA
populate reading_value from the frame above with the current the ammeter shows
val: 460 mA
